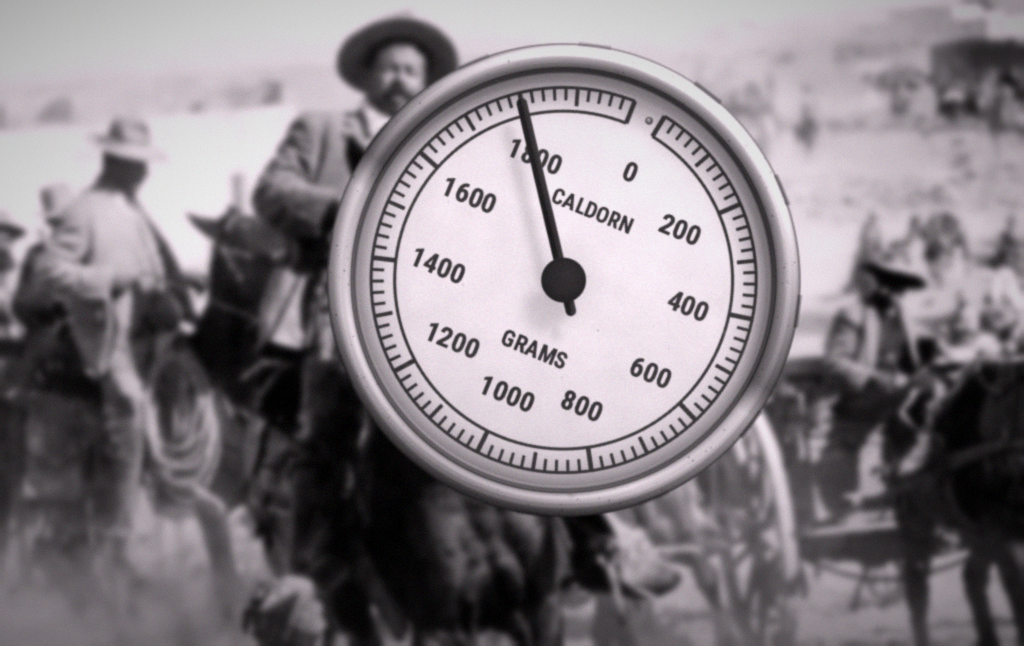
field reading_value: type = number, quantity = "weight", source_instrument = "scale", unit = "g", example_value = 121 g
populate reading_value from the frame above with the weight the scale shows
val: 1800 g
